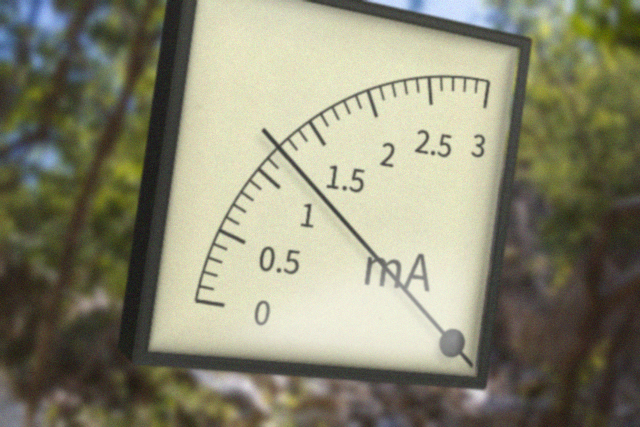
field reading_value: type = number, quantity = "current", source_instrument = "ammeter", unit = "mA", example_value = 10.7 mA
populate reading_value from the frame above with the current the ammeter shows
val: 1.2 mA
